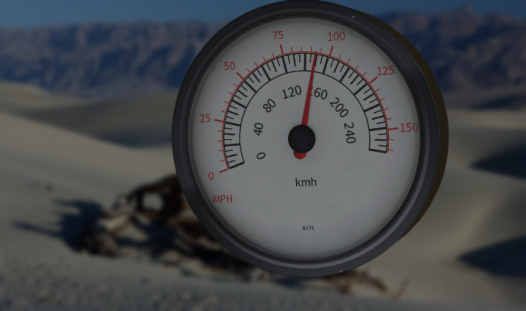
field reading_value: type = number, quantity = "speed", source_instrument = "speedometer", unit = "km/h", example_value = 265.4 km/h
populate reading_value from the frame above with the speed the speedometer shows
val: 150 km/h
